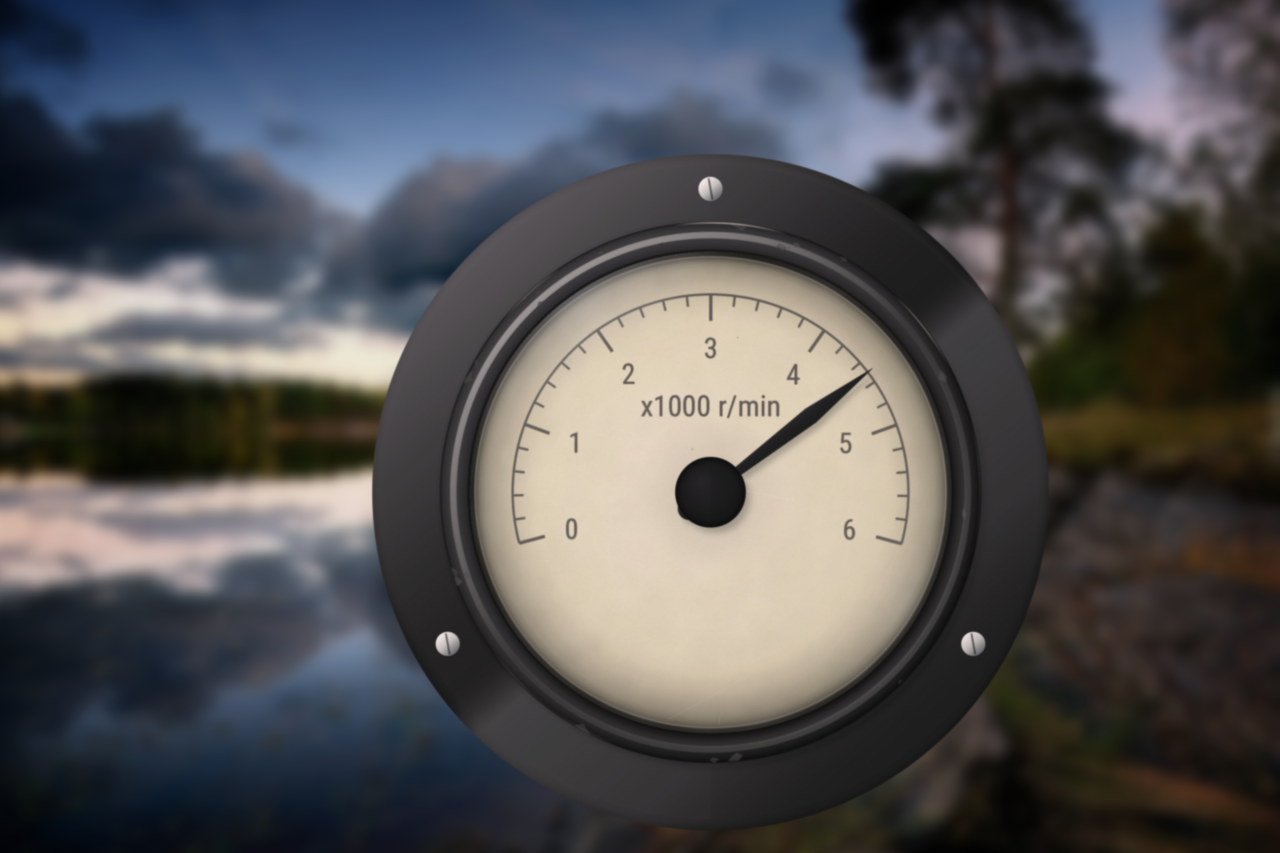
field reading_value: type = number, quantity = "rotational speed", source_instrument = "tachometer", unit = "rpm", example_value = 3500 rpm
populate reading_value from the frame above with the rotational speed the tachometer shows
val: 4500 rpm
